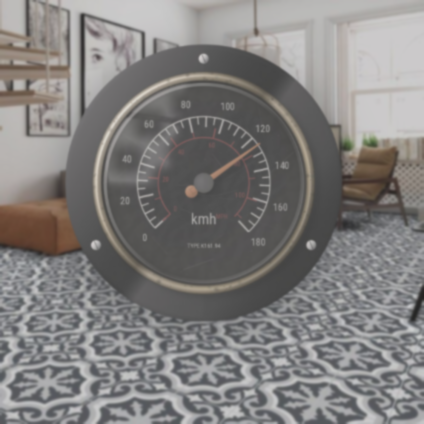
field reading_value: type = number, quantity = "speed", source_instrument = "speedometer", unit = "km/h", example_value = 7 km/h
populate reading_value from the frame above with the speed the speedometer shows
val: 125 km/h
